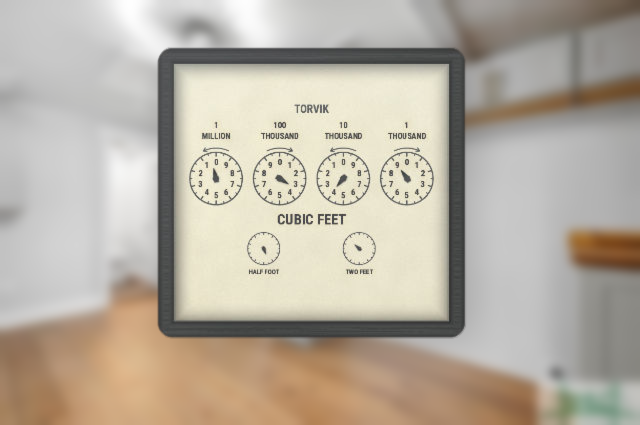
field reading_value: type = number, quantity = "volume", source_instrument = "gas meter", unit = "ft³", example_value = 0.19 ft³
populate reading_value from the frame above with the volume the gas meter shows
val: 33900 ft³
